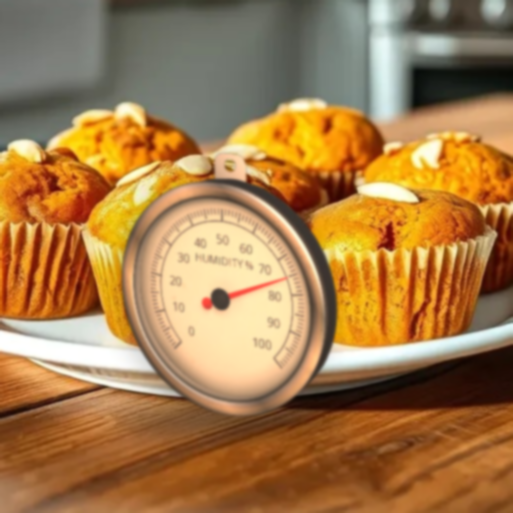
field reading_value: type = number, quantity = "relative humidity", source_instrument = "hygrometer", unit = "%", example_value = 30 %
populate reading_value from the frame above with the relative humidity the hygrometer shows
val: 75 %
